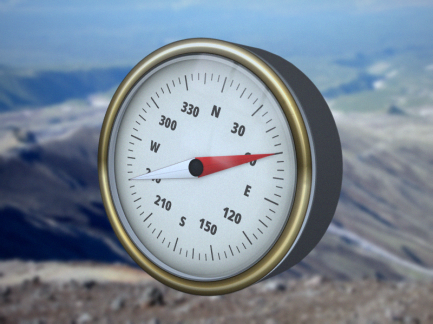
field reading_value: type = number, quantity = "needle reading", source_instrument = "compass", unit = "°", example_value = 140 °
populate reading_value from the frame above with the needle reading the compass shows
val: 60 °
